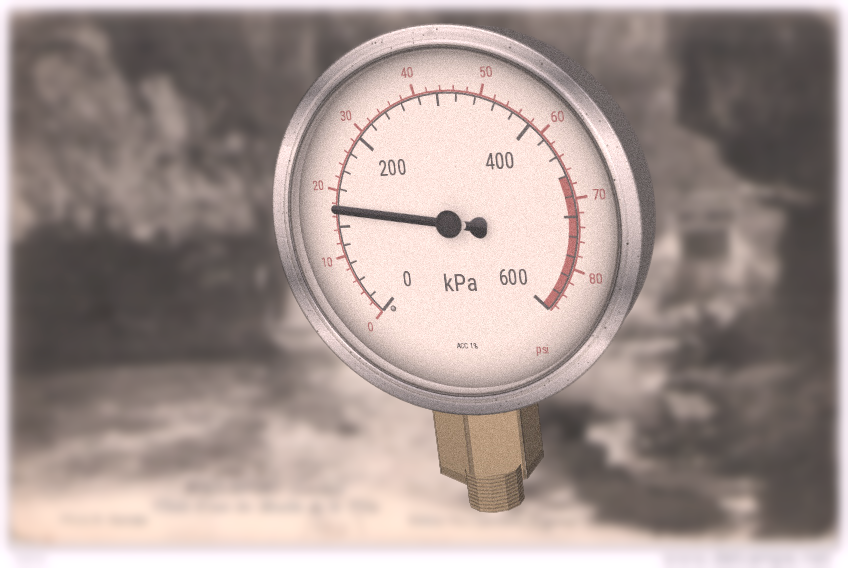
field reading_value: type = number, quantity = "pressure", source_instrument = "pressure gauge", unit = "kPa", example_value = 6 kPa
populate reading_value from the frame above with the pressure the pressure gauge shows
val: 120 kPa
